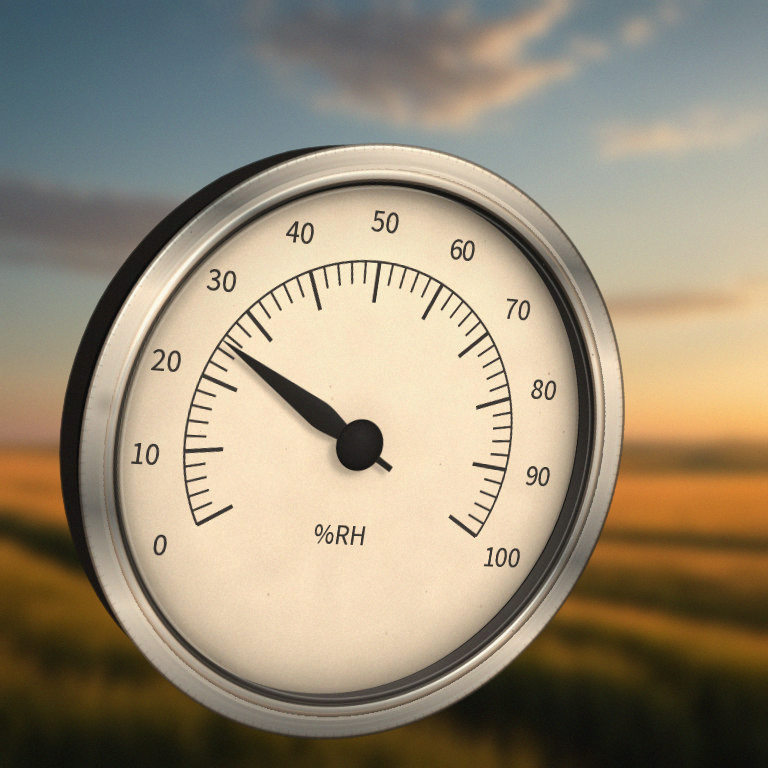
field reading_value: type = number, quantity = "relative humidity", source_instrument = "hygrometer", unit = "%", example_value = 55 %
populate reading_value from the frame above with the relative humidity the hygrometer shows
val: 25 %
